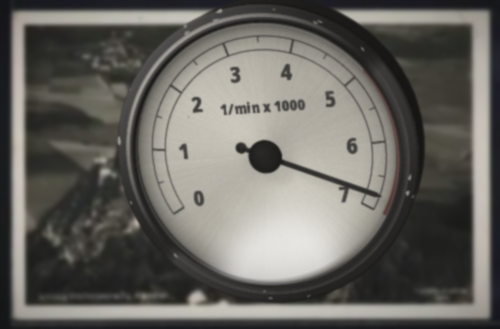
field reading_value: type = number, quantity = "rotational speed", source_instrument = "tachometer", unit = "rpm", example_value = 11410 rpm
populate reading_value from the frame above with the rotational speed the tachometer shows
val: 6750 rpm
